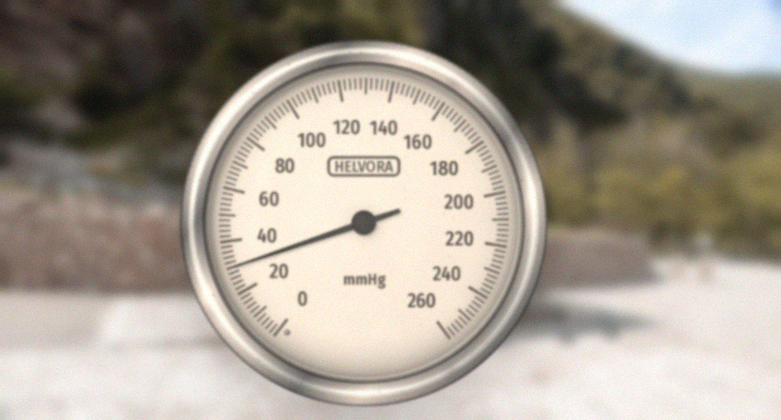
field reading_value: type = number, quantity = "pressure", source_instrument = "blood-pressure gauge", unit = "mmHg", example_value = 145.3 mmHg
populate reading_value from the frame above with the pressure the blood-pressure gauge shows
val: 30 mmHg
